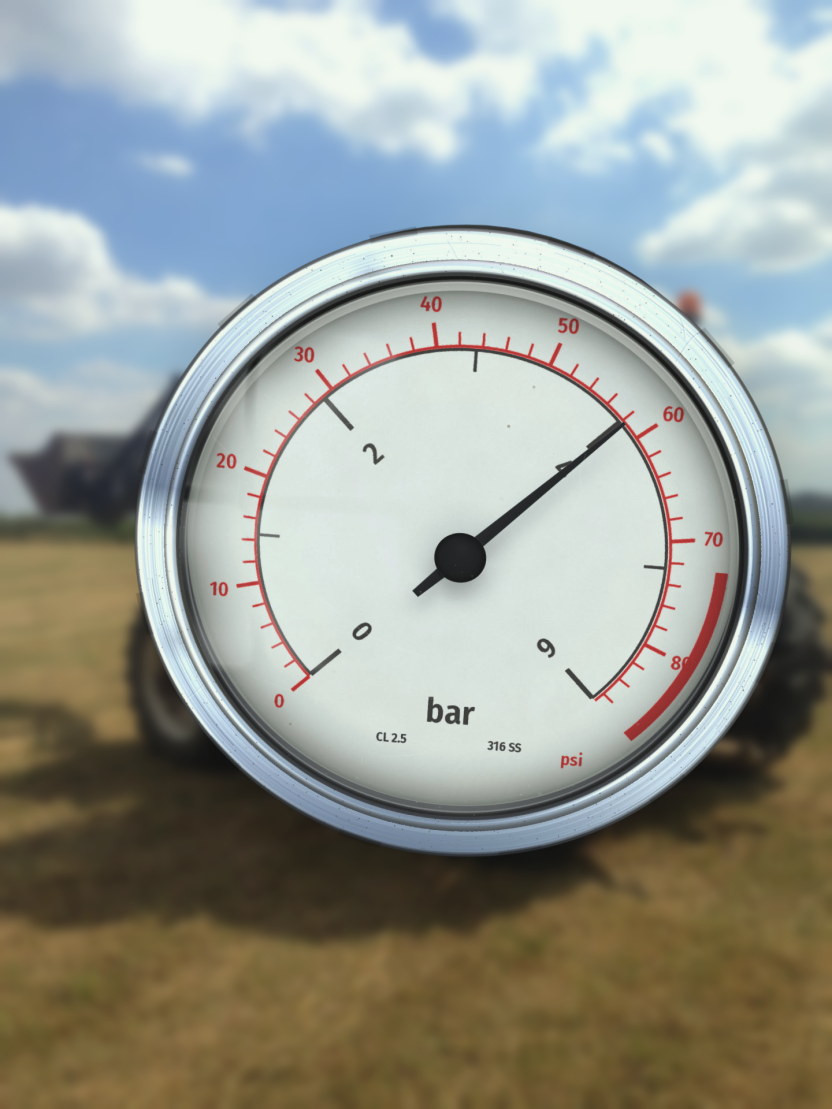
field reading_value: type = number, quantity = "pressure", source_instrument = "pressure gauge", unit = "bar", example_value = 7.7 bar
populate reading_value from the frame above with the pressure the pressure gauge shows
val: 4 bar
